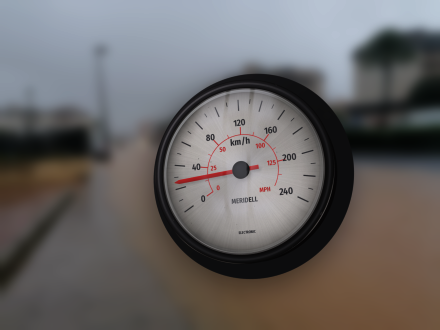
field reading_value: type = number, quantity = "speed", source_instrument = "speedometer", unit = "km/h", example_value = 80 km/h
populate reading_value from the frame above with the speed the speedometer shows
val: 25 km/h
